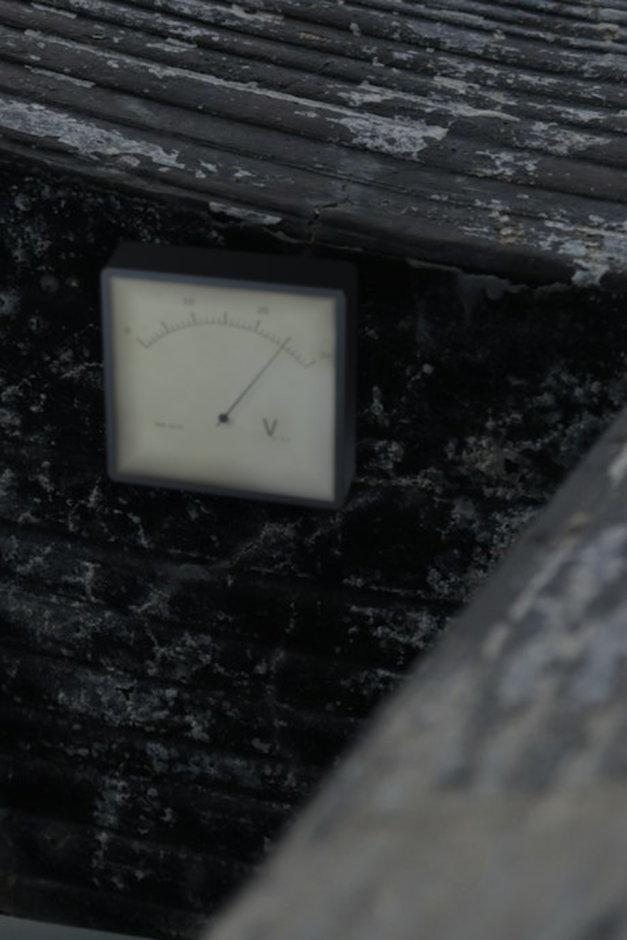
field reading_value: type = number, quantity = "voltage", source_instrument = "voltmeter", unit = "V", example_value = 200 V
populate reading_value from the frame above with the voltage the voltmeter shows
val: 25 V
